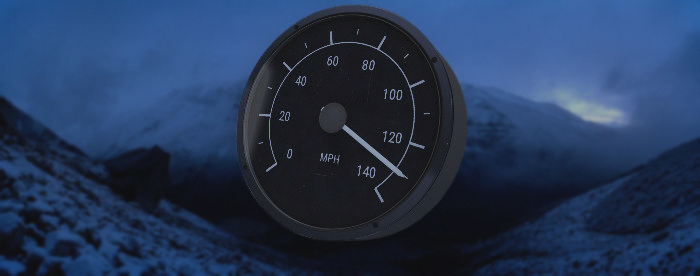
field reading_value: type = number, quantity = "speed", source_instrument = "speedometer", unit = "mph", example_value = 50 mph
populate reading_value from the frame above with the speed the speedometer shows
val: 130 mph
